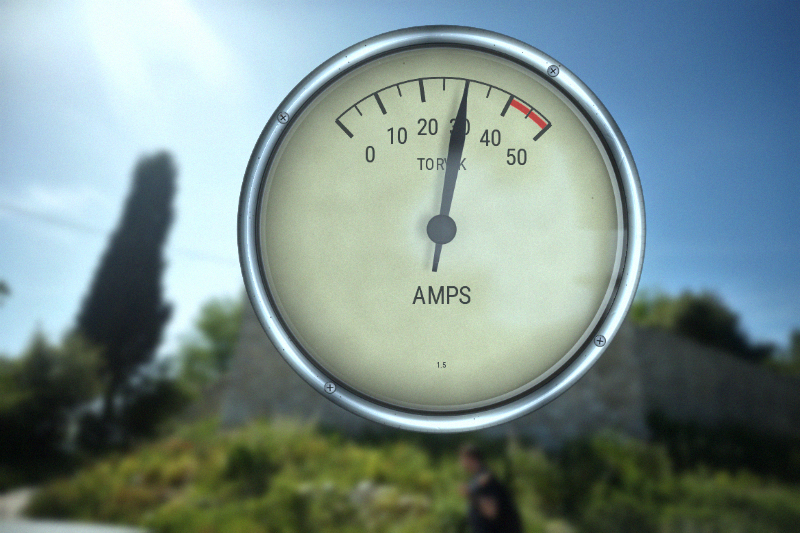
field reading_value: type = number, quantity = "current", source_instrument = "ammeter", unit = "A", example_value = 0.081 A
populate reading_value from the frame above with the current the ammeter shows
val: 30 A
